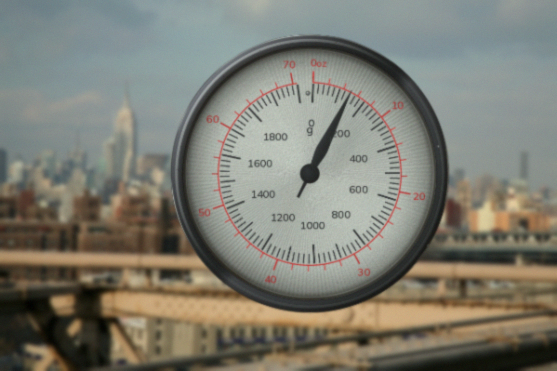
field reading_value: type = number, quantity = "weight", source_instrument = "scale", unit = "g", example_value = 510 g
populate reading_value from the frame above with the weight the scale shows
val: 140 g
